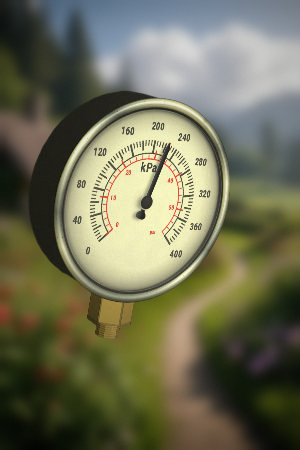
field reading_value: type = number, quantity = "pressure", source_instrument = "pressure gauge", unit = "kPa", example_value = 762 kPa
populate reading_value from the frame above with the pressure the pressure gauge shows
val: 220 kPa
